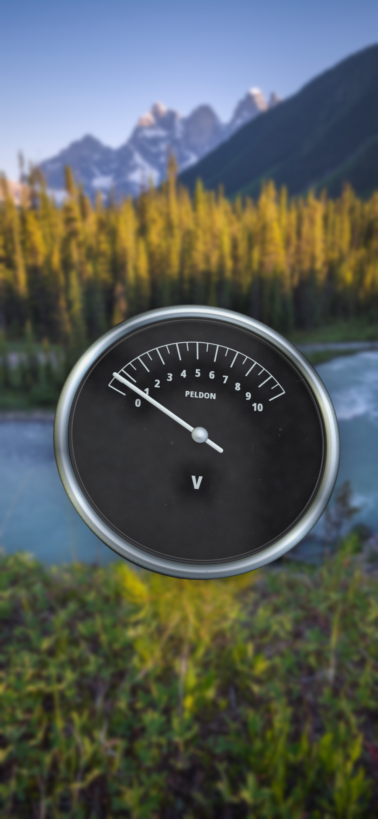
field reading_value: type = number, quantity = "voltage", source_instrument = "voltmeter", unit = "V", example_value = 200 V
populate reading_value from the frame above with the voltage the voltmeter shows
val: 0.5 V
